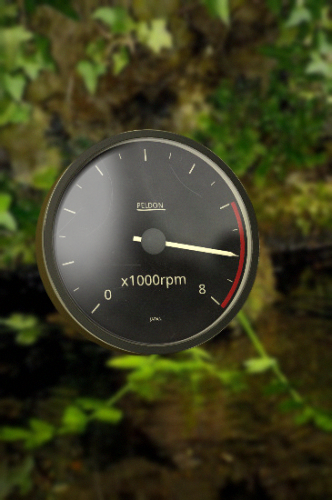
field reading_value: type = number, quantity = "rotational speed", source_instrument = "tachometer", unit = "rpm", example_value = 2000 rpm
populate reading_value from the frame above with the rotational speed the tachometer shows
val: 7000 rpm
